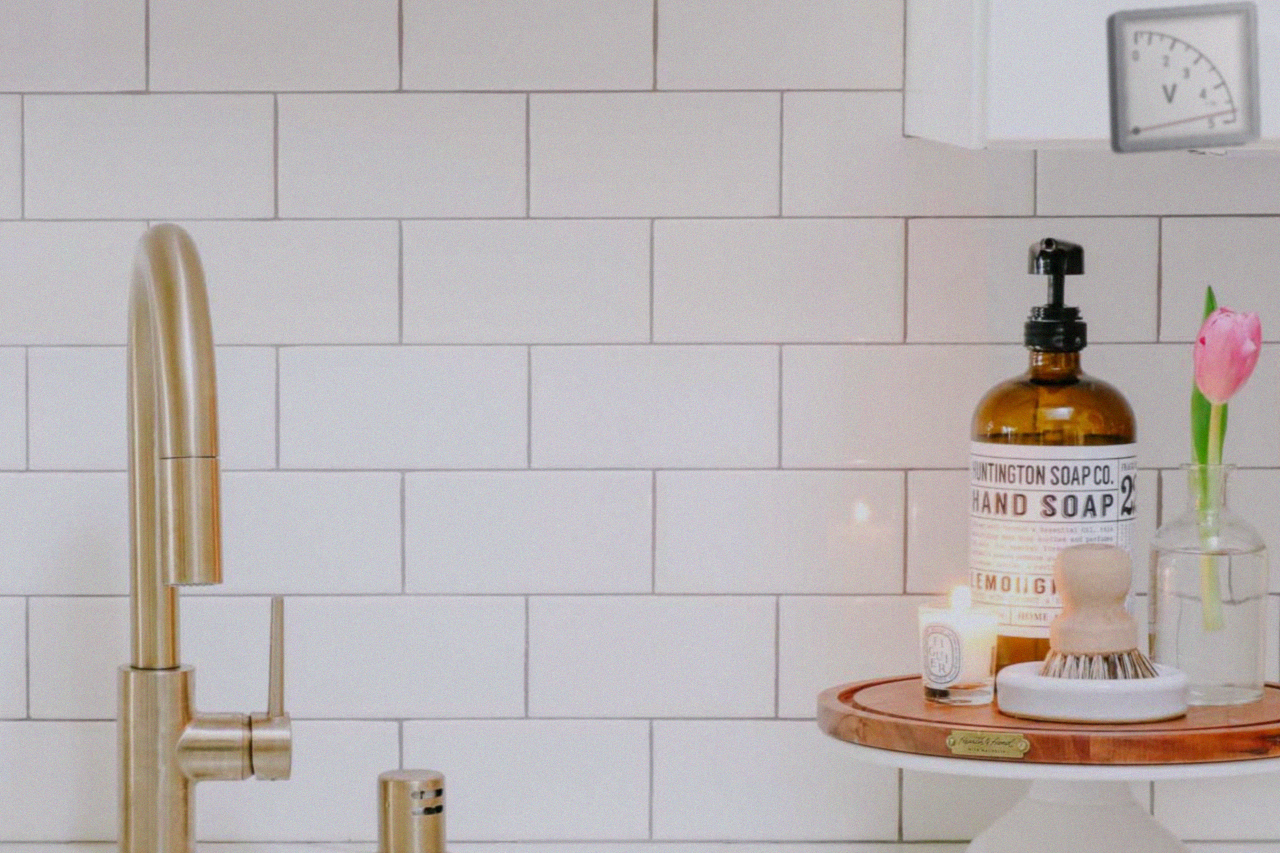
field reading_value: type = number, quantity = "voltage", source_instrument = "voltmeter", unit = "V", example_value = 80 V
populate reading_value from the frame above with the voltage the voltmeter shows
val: 4.75 V
